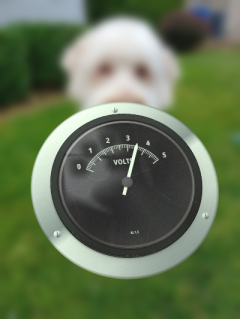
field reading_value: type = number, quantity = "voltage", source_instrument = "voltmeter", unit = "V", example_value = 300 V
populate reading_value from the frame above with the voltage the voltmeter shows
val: 3.5 V
